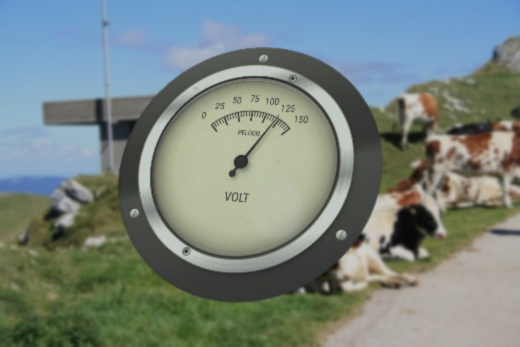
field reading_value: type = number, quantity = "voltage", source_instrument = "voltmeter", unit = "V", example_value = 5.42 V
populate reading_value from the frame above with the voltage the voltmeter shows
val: 125 V
